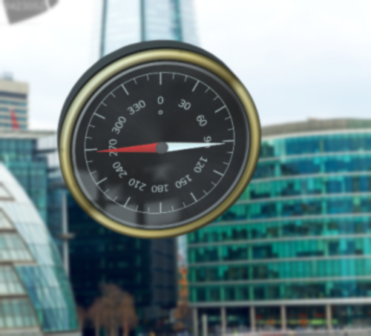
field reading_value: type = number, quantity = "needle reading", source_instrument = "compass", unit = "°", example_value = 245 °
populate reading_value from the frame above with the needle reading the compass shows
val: 270 °
